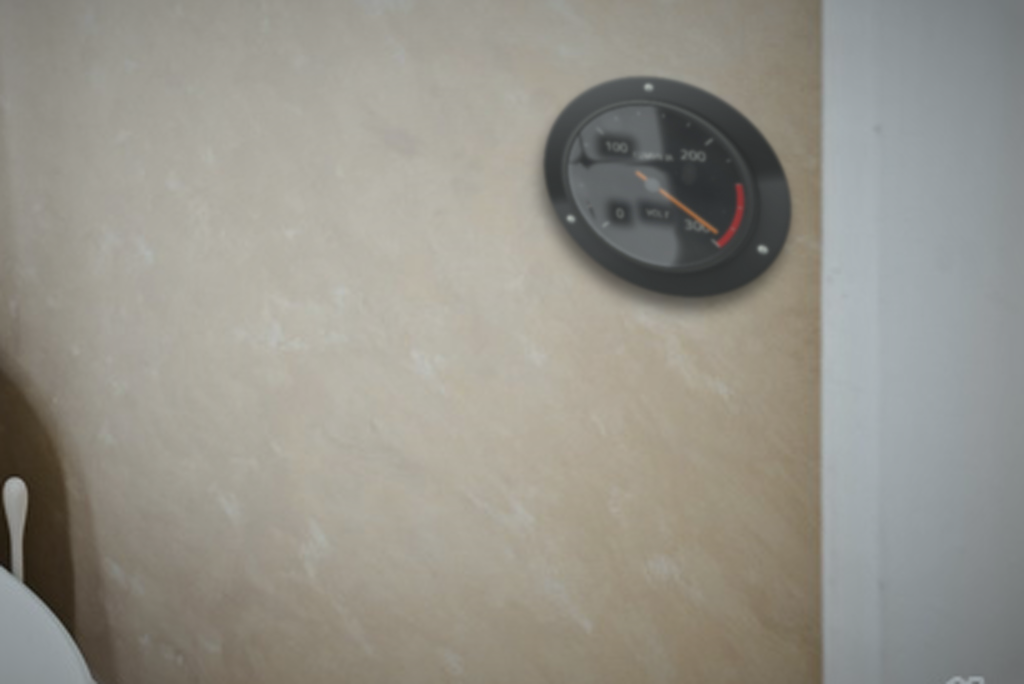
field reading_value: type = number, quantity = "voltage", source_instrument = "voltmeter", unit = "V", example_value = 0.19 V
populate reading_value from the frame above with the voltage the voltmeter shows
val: 290 V
